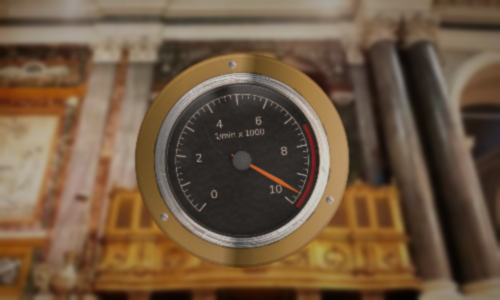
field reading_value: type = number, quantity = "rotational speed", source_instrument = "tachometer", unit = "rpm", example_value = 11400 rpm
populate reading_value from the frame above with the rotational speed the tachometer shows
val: 9600 rpm
